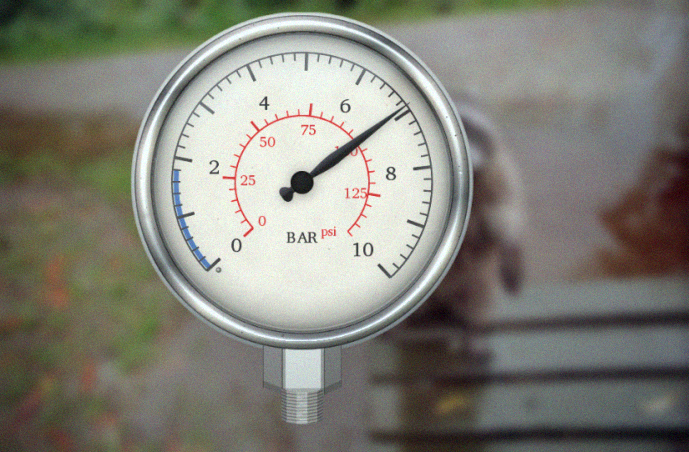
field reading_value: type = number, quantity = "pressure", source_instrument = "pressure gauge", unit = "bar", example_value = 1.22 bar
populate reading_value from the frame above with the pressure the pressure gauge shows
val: 6.9 bar
